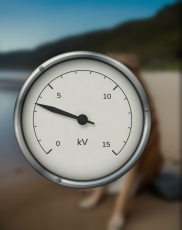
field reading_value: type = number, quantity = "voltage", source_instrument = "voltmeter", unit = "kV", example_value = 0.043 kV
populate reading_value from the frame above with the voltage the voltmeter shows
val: 3.5 kV
